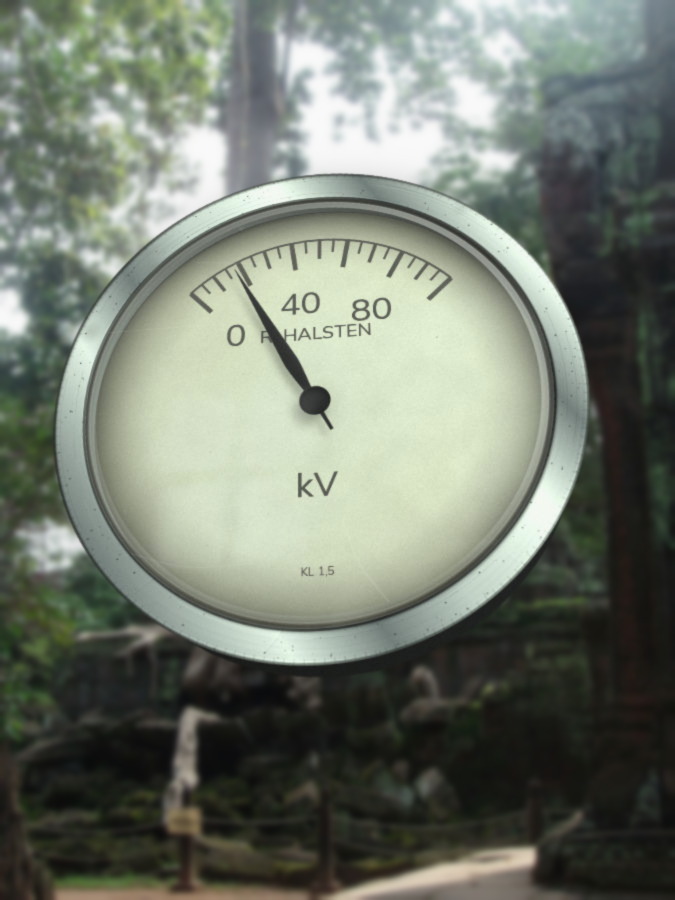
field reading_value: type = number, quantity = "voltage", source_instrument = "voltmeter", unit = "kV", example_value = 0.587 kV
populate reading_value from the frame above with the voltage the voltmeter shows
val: 17.5 kV
